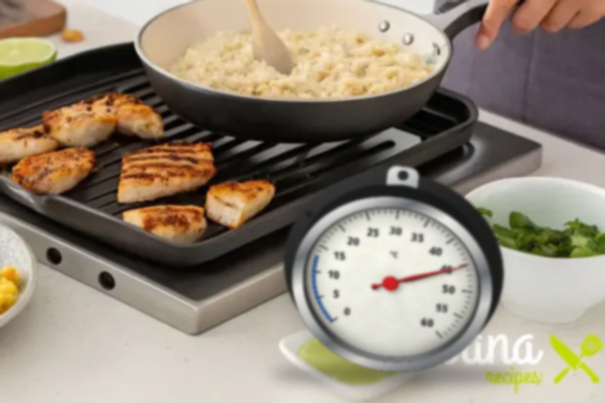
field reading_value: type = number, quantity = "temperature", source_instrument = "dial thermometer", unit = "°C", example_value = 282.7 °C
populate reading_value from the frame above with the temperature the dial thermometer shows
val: 45 °C
